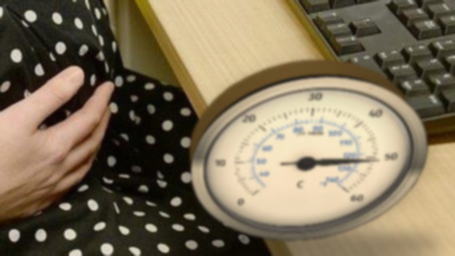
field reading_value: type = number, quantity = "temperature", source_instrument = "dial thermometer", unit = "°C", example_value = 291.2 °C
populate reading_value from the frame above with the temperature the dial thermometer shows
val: 50 °C
